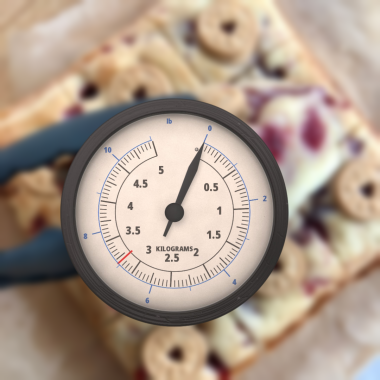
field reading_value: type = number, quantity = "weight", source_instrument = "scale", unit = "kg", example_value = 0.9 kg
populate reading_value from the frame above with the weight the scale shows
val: 0 kg
